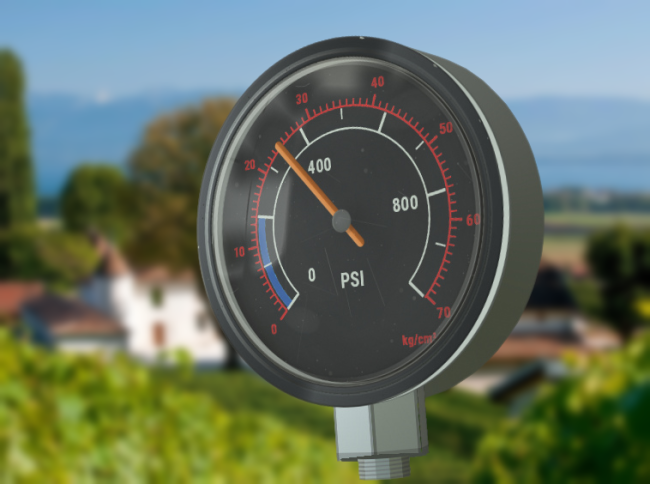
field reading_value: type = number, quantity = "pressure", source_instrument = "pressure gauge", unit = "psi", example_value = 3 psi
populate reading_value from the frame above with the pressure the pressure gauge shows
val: 350 psi
